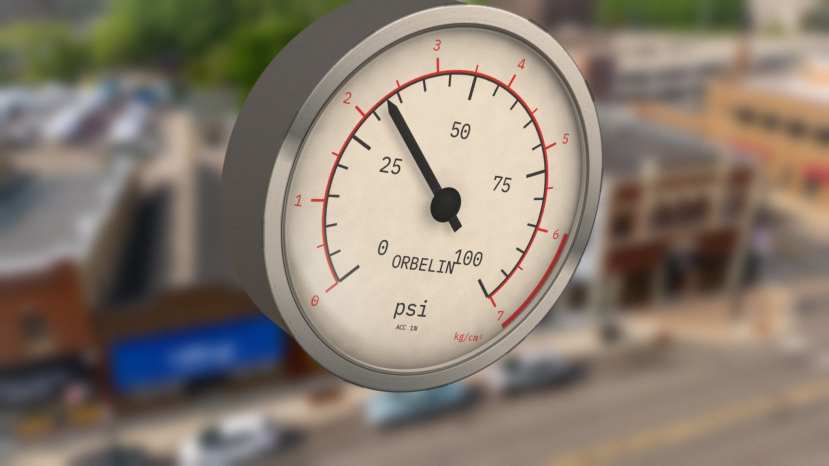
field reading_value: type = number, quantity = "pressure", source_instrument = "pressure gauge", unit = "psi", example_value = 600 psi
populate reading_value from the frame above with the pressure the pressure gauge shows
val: 32.5 psi
